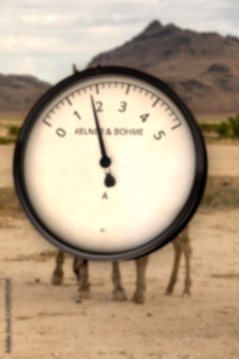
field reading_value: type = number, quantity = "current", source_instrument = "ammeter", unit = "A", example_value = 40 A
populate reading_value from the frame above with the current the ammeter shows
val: 1.8 A
